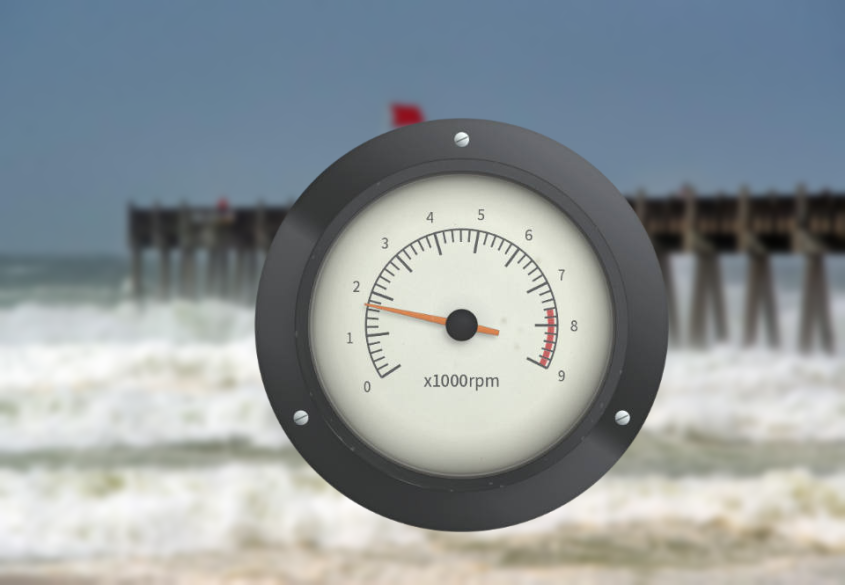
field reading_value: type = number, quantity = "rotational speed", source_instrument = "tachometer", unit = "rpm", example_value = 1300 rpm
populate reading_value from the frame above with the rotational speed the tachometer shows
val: 1700 rpm
